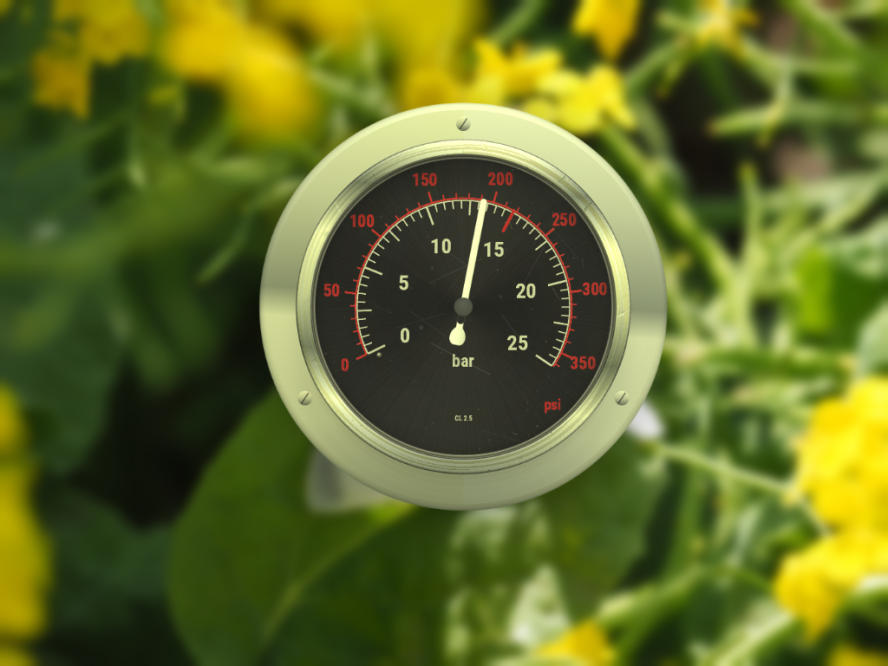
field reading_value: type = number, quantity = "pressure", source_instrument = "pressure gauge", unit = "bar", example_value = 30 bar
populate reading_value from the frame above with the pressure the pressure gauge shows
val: 13.25 bar
